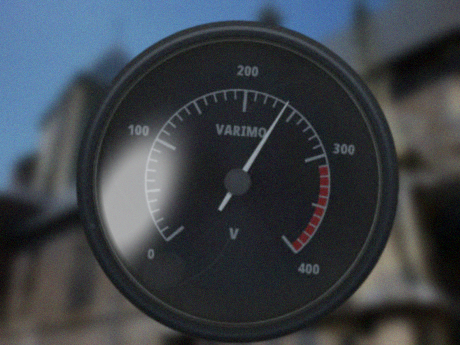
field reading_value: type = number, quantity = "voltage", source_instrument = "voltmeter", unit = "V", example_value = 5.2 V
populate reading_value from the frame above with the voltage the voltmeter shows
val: 240 V
